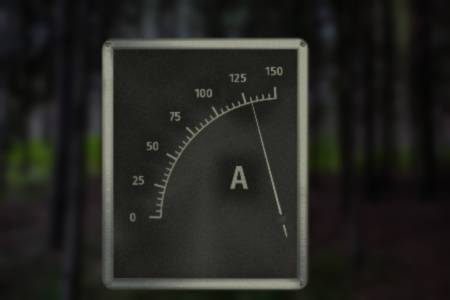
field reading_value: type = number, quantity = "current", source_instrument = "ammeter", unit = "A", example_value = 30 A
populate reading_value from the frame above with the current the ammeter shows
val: 130 A
